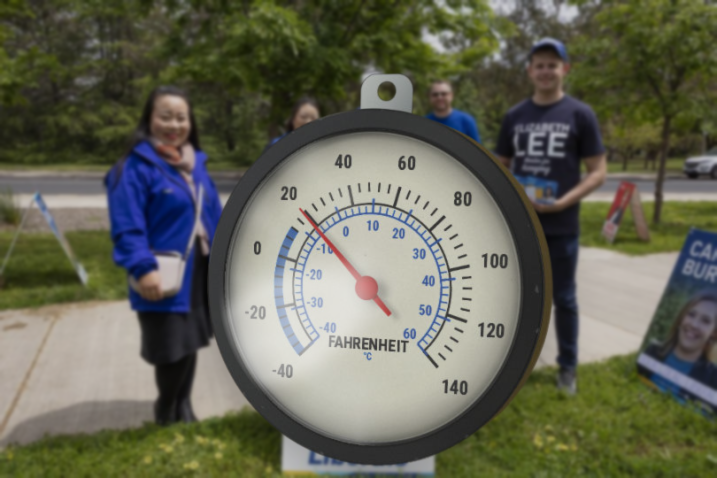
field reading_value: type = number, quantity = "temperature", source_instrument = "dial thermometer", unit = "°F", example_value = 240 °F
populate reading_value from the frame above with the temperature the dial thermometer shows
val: 20 °F
